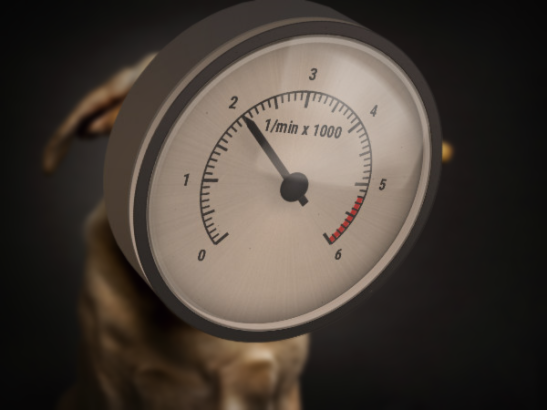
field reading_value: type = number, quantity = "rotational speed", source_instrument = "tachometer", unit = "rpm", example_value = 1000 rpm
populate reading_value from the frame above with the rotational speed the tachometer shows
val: 2000 rpm
